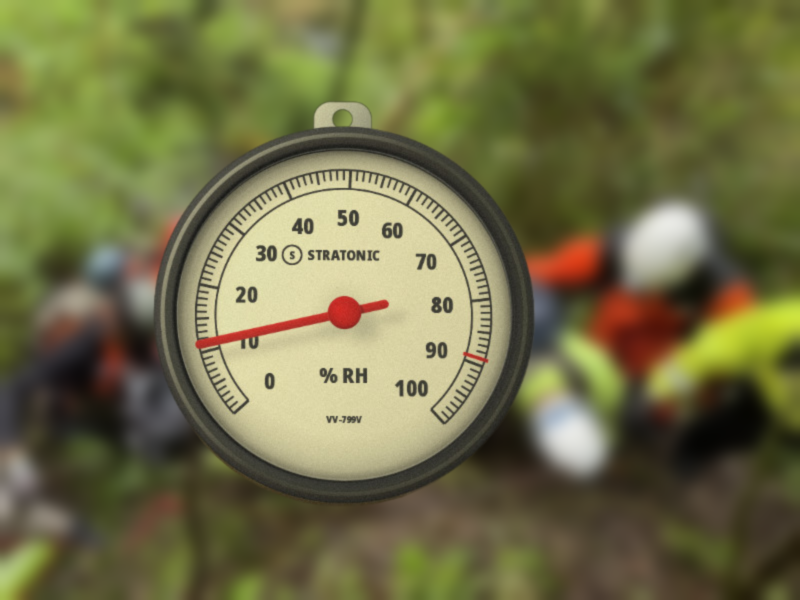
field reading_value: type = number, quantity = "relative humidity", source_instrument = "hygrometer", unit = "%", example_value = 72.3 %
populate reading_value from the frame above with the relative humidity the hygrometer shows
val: 11 %
